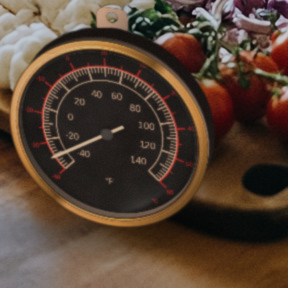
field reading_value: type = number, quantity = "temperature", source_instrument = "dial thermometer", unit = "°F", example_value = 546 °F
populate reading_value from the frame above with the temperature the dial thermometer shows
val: -30 °F
